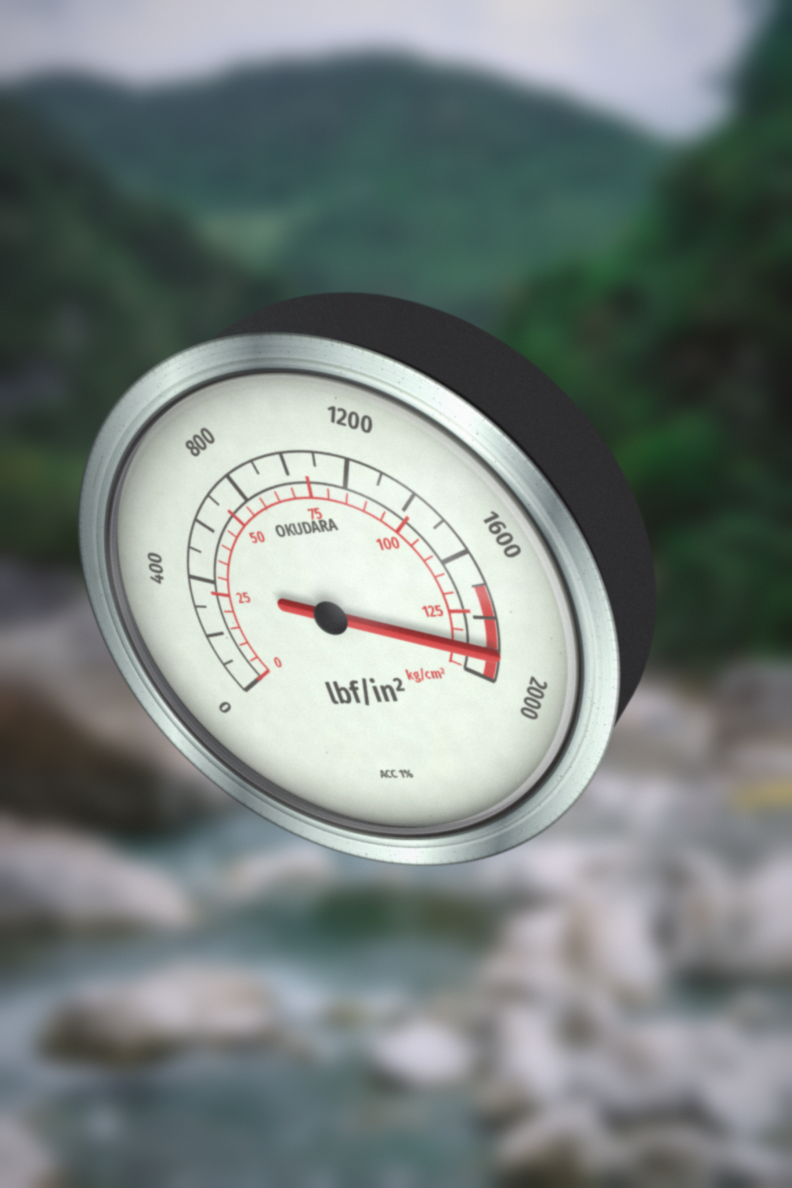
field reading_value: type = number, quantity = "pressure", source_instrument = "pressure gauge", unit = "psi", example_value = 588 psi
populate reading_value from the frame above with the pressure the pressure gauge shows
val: 1900 psi
